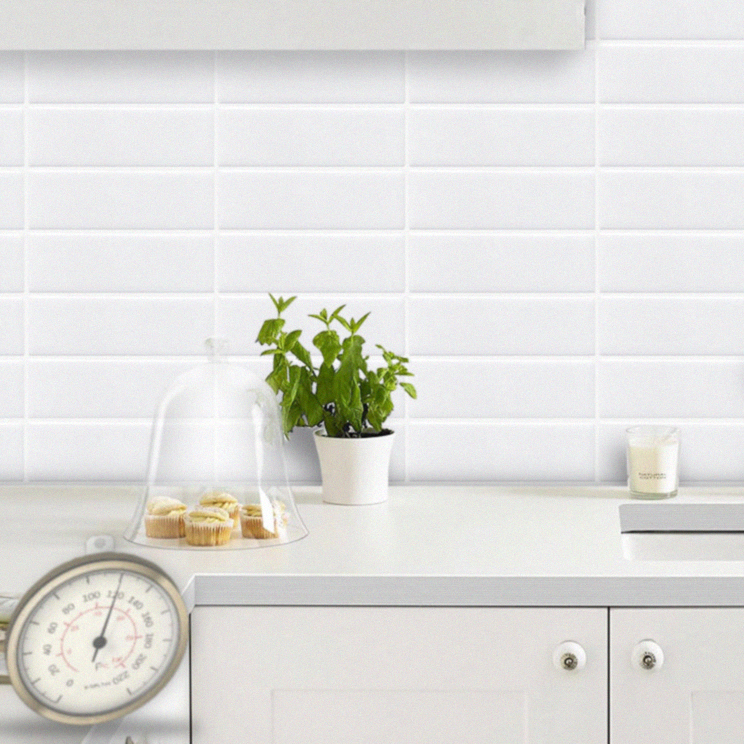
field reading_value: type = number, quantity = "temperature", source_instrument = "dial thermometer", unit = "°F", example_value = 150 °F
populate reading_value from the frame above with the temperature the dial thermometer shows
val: 120 °F
